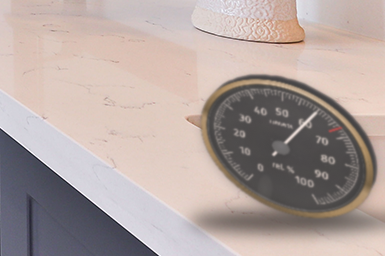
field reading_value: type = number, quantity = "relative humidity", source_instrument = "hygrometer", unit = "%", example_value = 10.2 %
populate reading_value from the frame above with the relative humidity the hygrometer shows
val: 60 %
